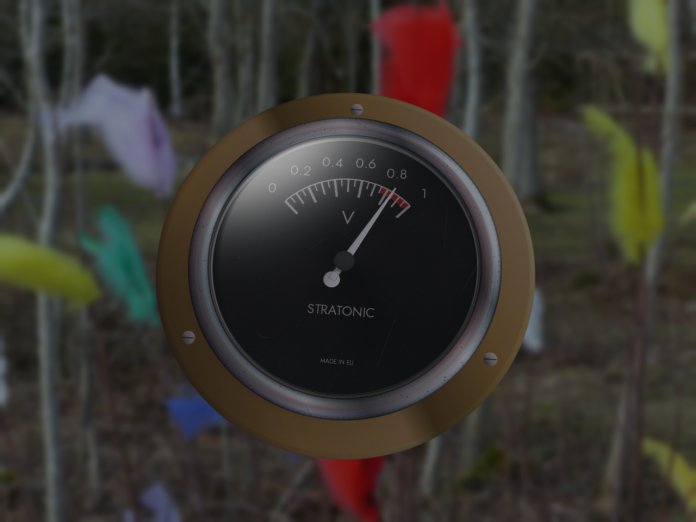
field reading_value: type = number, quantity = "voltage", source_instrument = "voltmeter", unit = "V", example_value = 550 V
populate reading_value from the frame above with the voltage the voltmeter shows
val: 0.85 V
